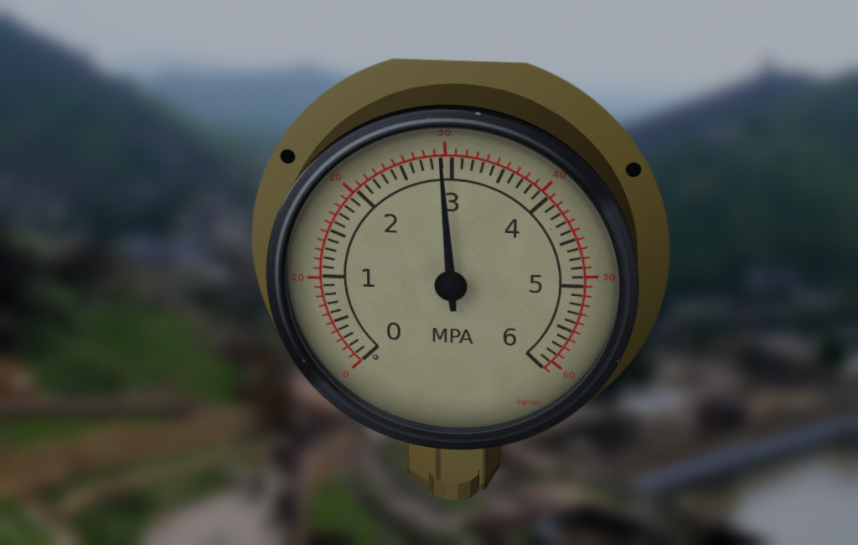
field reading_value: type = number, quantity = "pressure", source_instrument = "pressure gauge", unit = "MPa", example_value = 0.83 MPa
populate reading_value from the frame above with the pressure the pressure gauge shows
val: 2.9 MPa
